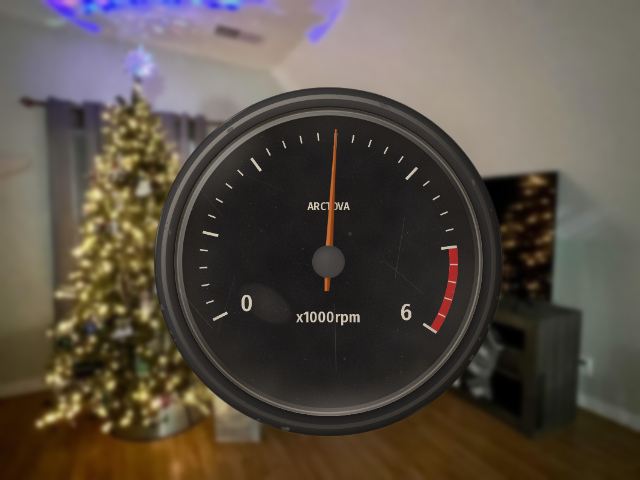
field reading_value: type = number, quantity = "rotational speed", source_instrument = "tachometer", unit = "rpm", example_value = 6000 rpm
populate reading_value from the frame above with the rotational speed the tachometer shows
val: 3000 rpm
